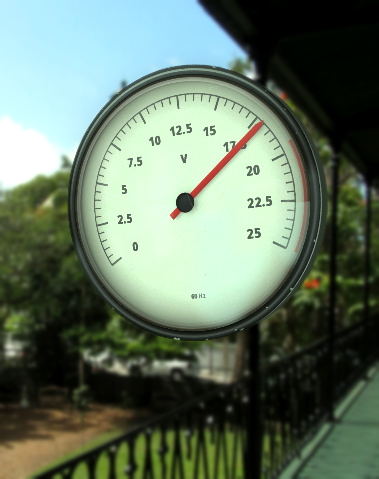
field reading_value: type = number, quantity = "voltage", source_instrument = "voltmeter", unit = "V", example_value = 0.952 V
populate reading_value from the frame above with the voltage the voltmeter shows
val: 18 V
